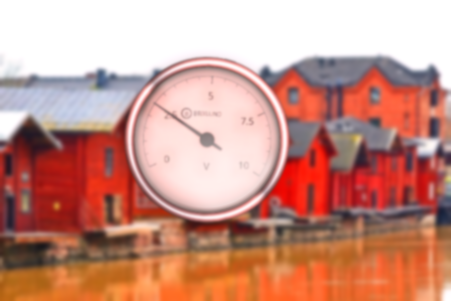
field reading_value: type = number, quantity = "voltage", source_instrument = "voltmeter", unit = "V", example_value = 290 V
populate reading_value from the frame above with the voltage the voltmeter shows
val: 2.5 V
